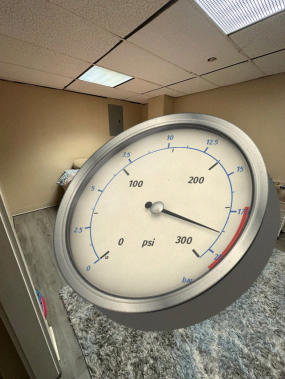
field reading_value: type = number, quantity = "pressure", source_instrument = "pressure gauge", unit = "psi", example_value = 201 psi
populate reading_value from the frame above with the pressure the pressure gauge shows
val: 275 psi
